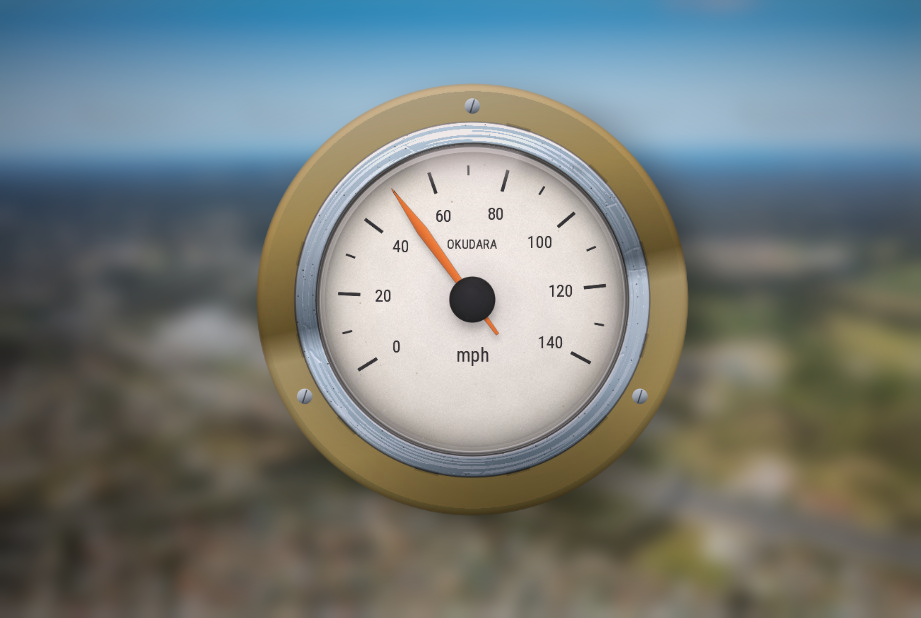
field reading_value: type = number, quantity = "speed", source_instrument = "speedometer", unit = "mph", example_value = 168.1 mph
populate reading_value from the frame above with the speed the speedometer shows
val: 50 mph
